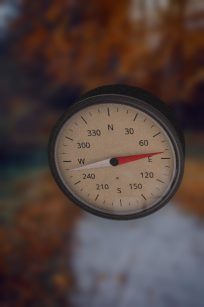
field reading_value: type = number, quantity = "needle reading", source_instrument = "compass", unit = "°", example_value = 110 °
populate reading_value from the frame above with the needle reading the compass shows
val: 80 °
